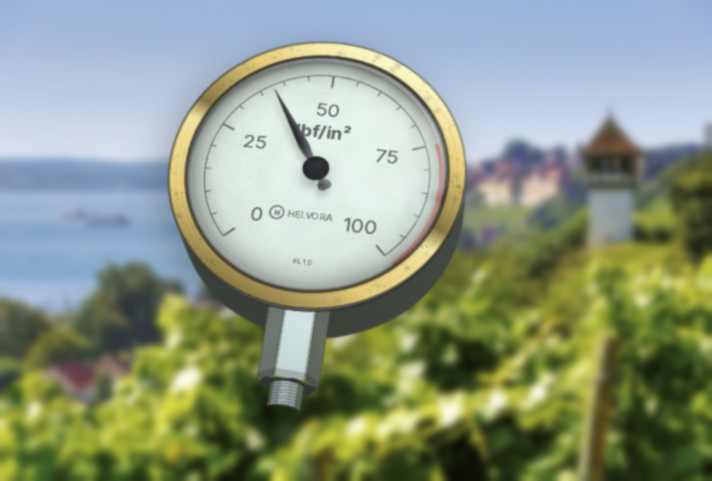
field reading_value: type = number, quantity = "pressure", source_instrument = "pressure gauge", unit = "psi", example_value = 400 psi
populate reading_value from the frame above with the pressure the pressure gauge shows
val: 37.5 psi
